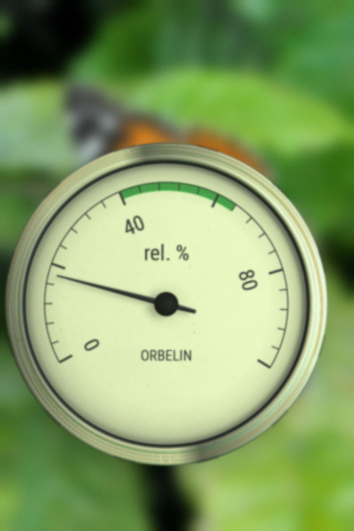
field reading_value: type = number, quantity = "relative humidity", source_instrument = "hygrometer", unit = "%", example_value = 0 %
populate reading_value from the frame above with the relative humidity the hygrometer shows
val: 18 %
